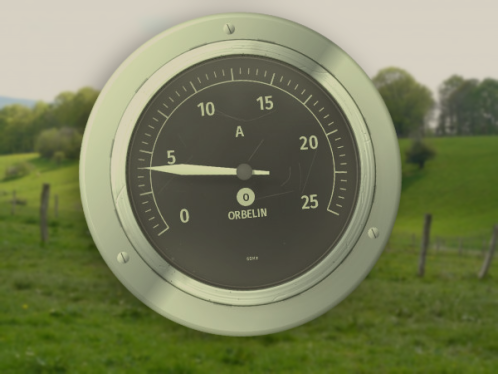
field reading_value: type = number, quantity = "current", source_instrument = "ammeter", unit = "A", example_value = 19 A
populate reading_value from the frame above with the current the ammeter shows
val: 4 A
